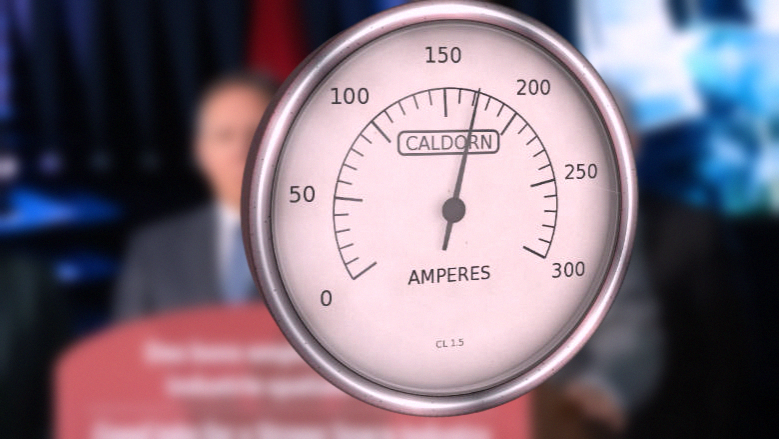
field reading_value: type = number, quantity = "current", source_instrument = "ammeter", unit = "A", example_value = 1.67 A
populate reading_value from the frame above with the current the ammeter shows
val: 170 A
